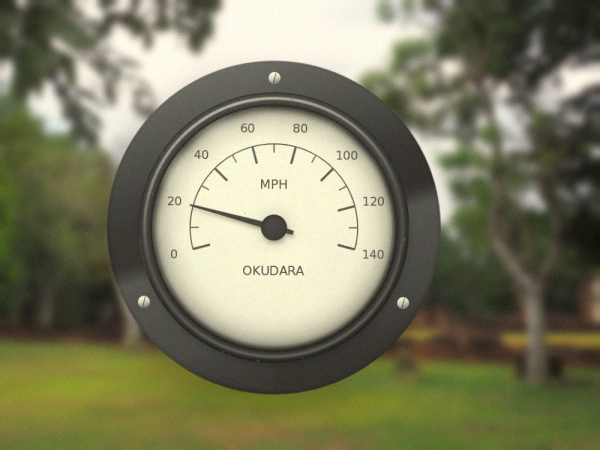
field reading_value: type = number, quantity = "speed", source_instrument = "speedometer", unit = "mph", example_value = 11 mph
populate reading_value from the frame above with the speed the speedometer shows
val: 20 mph
